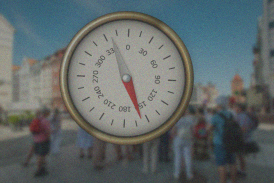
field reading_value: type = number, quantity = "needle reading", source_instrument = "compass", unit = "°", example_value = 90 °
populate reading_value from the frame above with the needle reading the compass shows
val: 157.5 °
